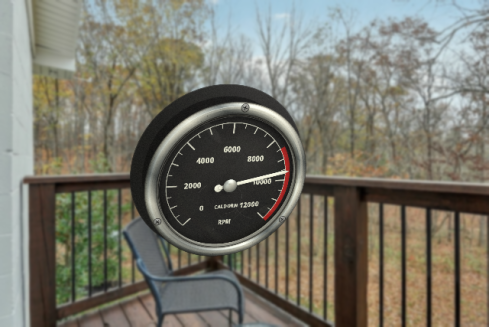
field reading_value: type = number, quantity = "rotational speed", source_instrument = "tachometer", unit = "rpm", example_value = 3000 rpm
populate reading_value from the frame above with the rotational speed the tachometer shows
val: 9500 rpm
